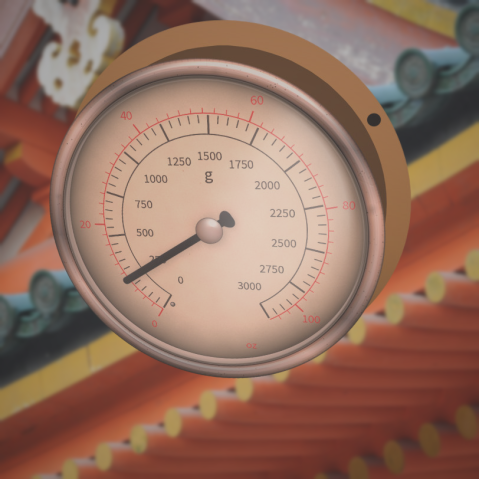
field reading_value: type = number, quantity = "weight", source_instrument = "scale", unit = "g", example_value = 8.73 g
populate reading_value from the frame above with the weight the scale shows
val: 250 g
